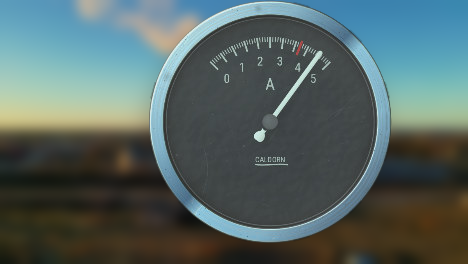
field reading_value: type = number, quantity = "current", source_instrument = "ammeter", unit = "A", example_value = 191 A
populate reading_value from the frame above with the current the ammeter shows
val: 4.5 A
